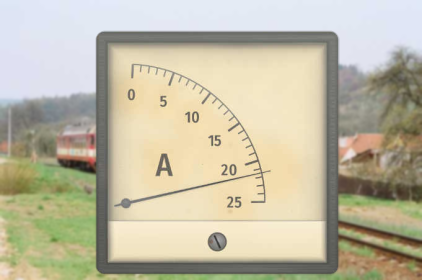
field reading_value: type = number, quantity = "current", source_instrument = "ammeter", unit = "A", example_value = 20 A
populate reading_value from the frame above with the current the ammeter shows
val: 21.5 A
